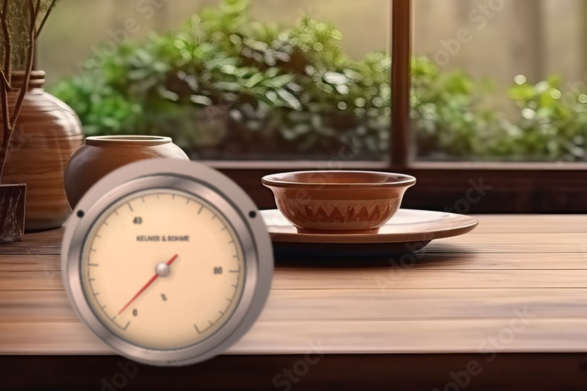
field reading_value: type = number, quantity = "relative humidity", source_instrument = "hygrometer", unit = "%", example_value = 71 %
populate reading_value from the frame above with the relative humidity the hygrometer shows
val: 4 %
